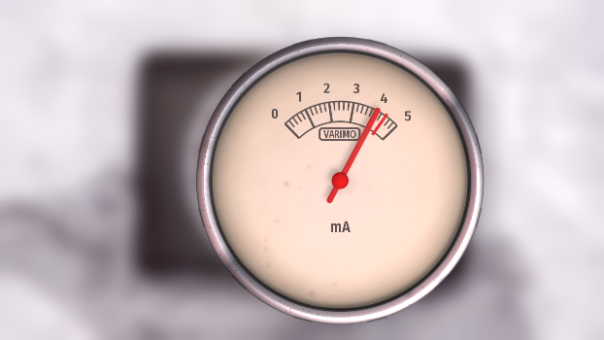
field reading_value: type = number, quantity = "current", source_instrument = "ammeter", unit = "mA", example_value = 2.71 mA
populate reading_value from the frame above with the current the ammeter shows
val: 4 mA
